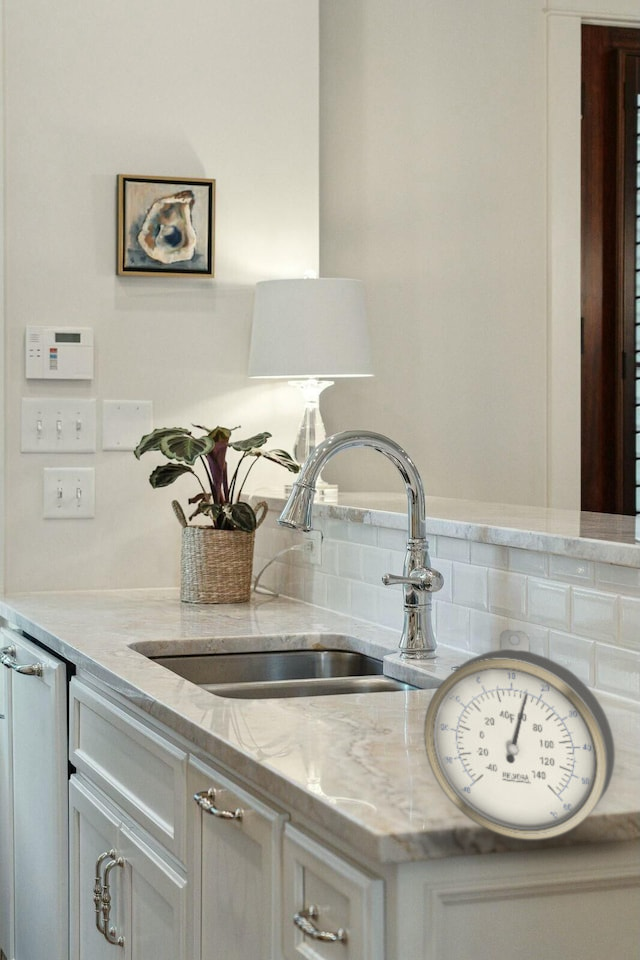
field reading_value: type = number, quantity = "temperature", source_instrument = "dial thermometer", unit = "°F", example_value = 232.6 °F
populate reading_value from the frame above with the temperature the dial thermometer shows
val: 60 °F
